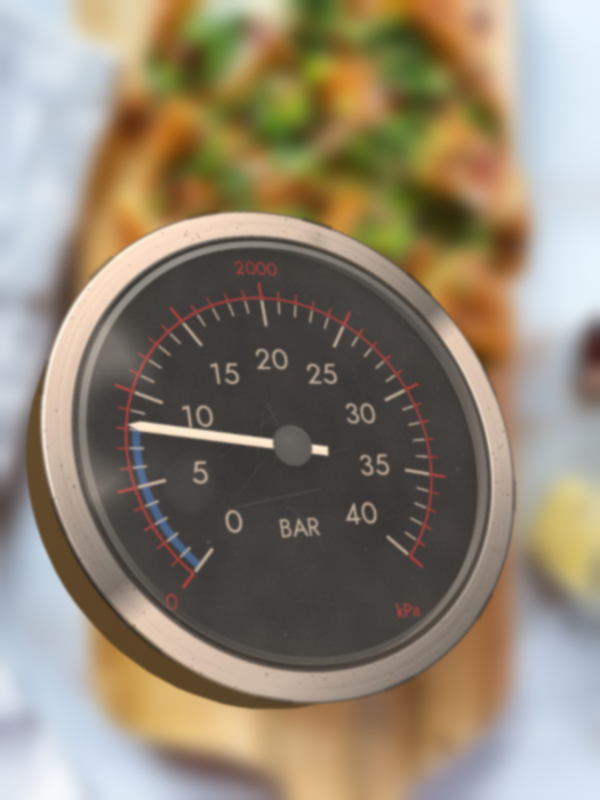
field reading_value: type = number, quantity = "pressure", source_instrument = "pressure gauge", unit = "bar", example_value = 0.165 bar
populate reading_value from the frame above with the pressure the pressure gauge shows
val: 8 bar
